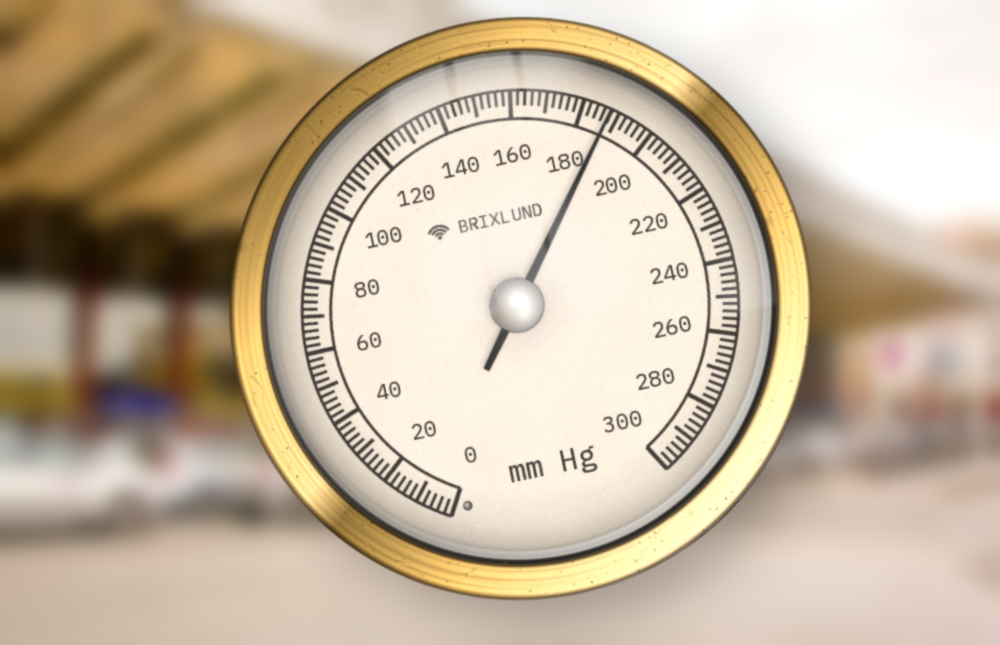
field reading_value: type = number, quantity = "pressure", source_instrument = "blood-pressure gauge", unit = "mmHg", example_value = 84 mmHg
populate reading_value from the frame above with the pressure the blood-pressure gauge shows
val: 188 mmHg
